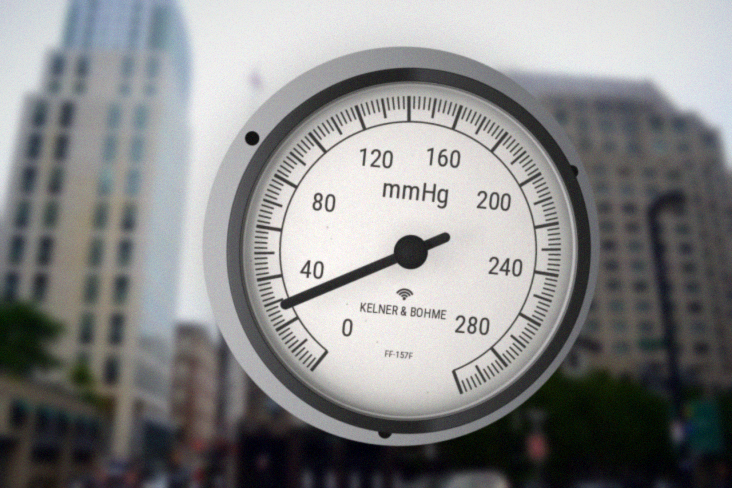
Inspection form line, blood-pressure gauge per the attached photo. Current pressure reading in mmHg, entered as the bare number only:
28
